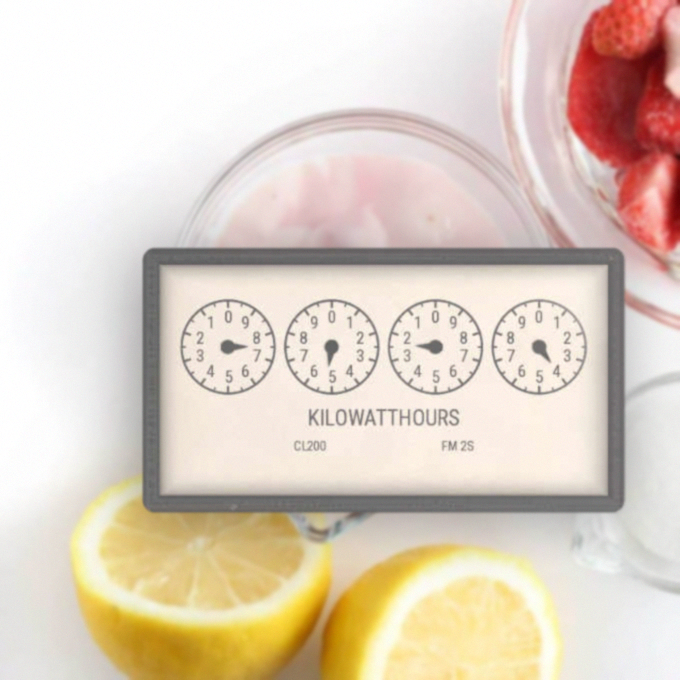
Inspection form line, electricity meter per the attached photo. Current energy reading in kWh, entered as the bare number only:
7524
